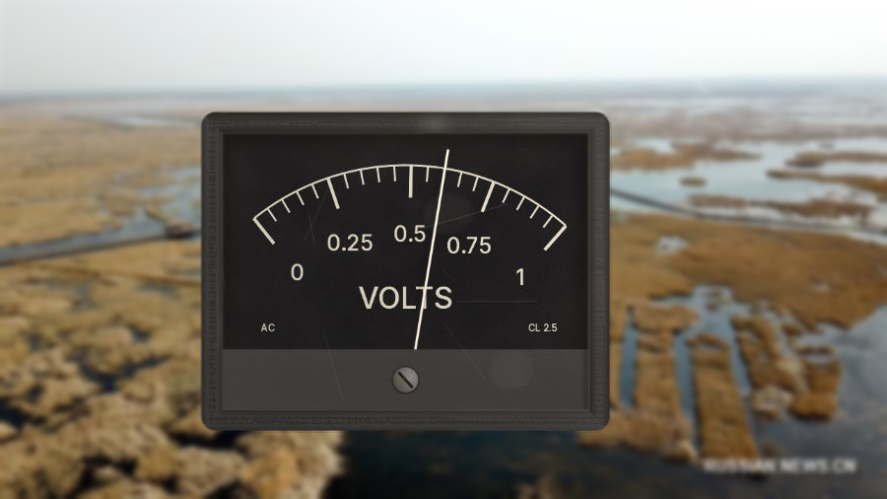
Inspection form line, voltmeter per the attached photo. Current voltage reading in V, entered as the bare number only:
0.6
